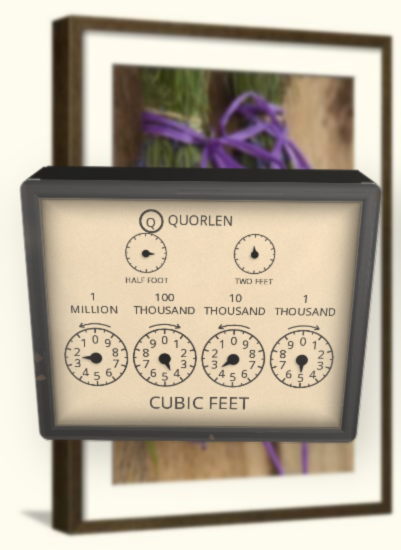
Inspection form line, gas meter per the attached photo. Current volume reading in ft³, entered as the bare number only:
243500
